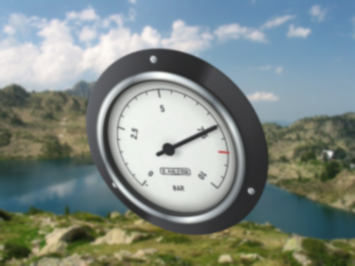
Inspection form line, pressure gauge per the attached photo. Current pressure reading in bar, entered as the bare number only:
7.5
